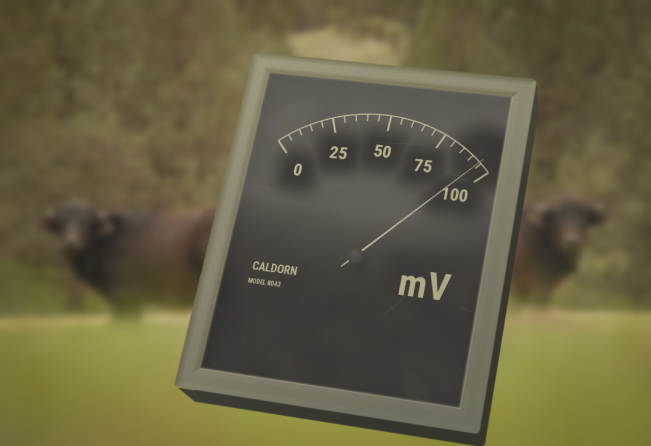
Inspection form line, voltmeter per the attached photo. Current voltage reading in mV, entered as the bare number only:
95
